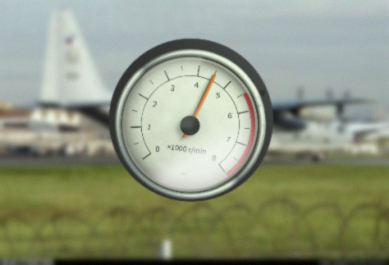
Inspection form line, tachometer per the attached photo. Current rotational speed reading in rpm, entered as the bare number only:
4500
